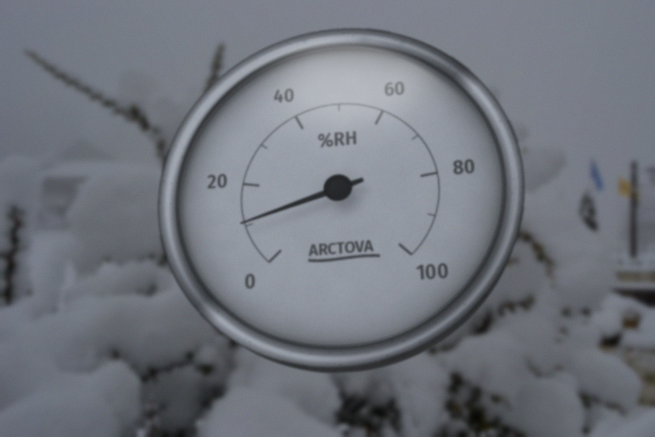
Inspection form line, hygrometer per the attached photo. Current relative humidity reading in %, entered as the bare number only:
10
